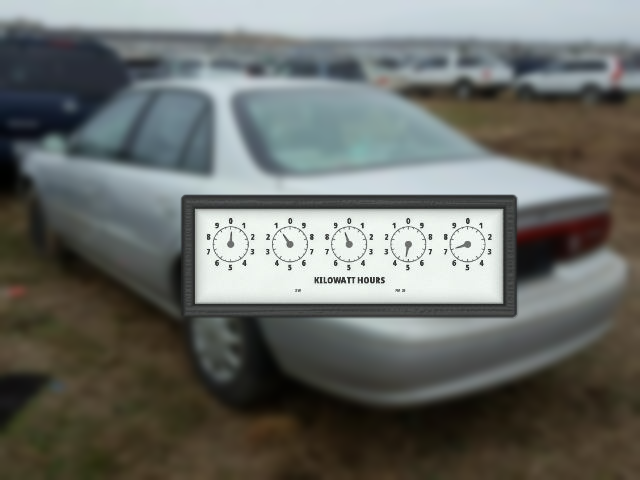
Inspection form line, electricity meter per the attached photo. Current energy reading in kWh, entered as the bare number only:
947
